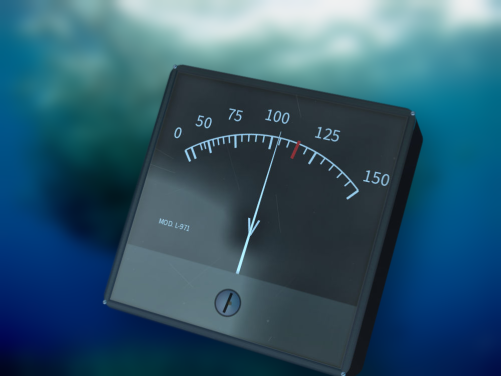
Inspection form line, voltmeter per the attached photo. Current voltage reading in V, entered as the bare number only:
105
